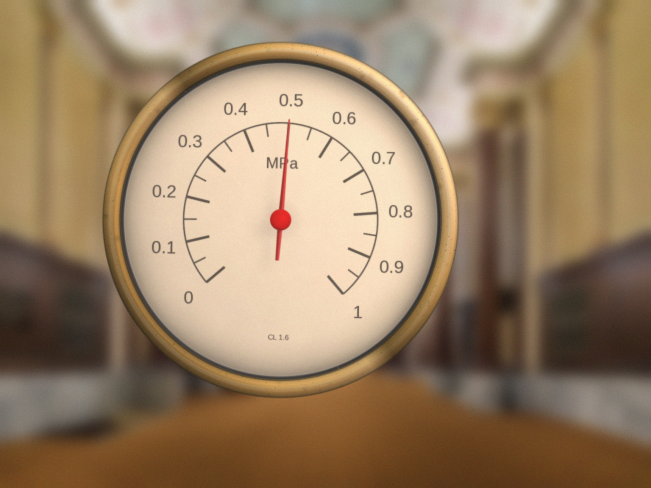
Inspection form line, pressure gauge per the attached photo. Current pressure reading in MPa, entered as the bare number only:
0.5
